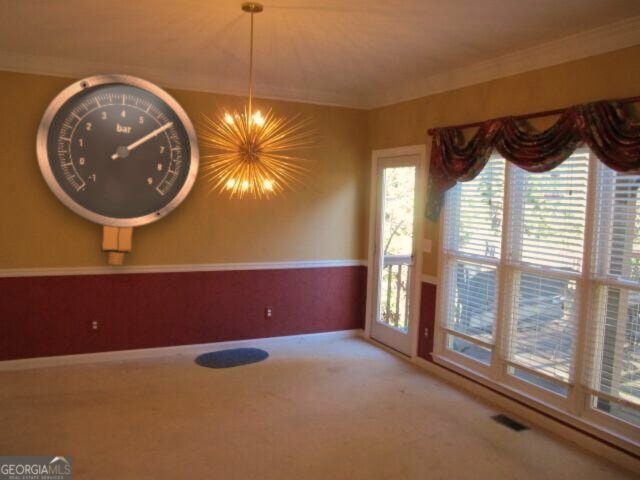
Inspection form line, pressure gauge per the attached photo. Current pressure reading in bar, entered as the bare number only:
6
